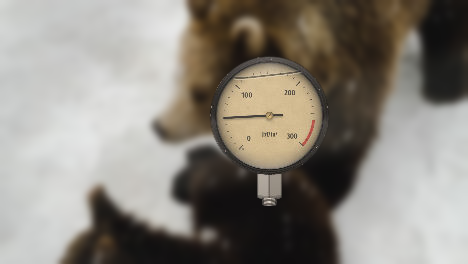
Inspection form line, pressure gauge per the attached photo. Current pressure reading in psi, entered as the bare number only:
50
